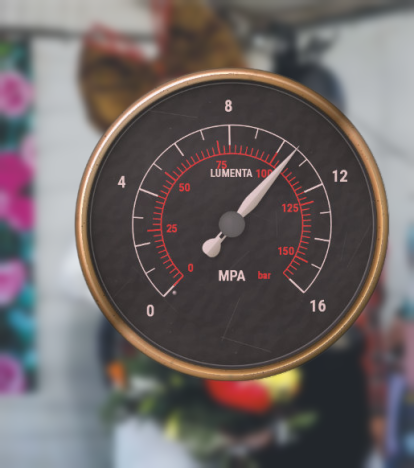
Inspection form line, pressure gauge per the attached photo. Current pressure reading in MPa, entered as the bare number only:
10.5
